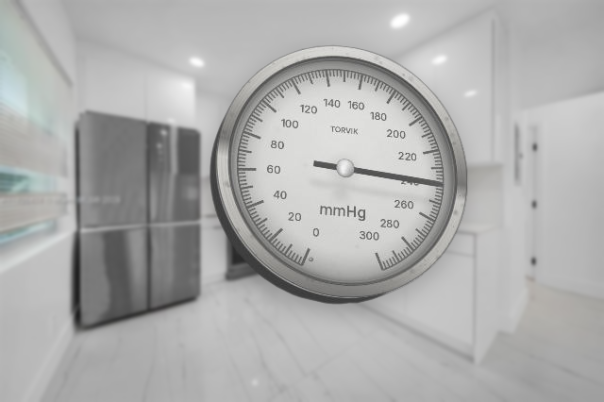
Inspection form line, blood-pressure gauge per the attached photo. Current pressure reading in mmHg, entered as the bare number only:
240
